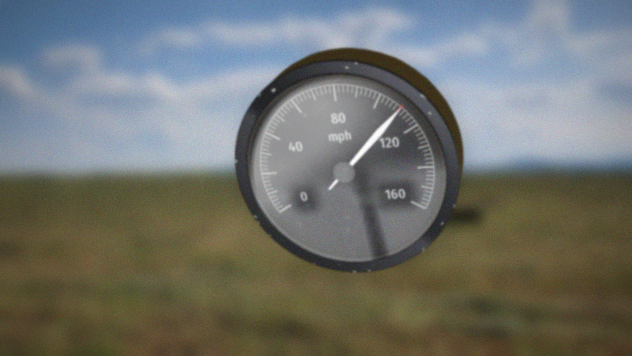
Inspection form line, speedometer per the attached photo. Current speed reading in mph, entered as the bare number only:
110
